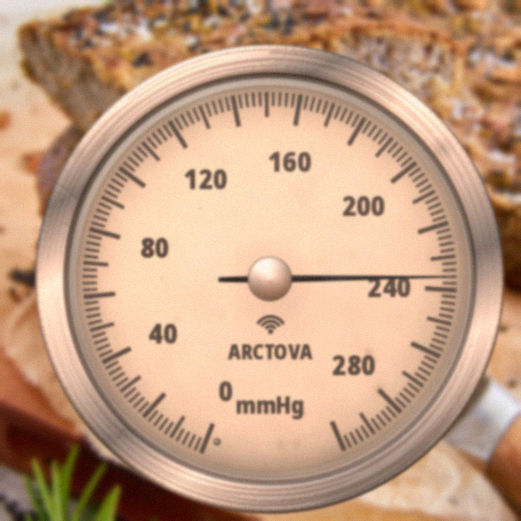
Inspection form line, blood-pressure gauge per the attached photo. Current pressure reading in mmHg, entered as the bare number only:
236
